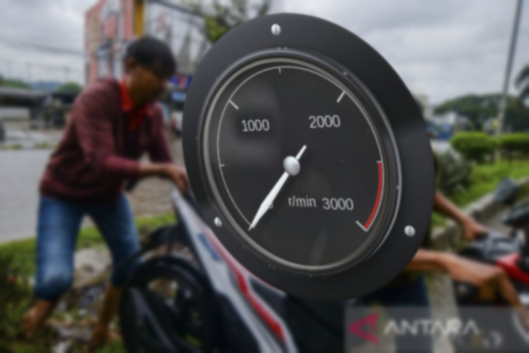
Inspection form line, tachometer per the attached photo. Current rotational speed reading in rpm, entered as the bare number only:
0
